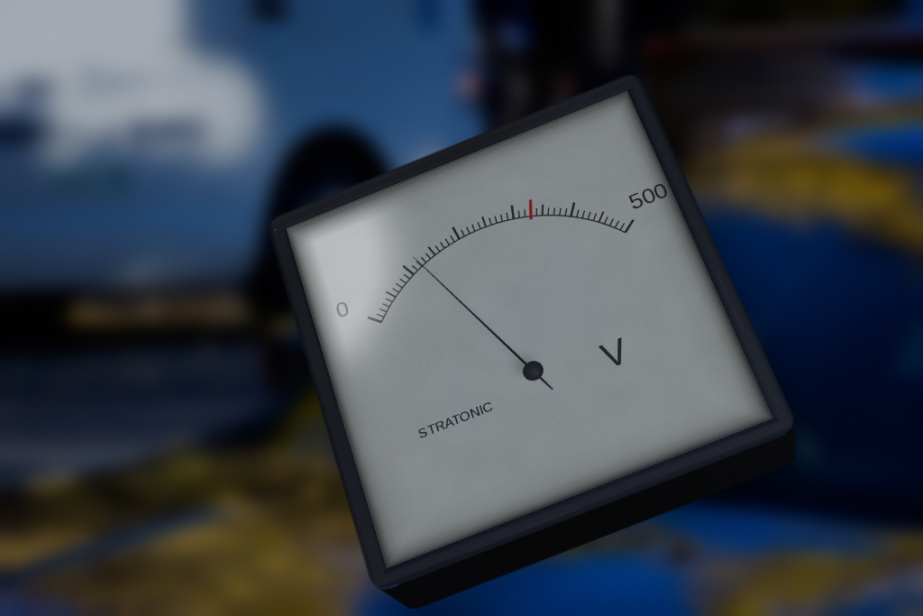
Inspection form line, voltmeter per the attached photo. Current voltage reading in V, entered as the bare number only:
120
